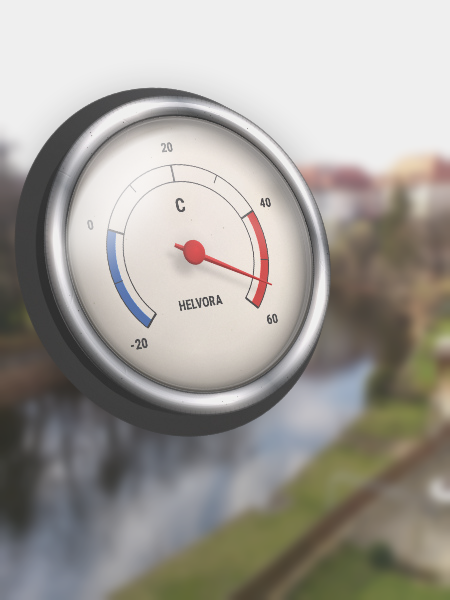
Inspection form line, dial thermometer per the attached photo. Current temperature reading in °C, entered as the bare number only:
55
